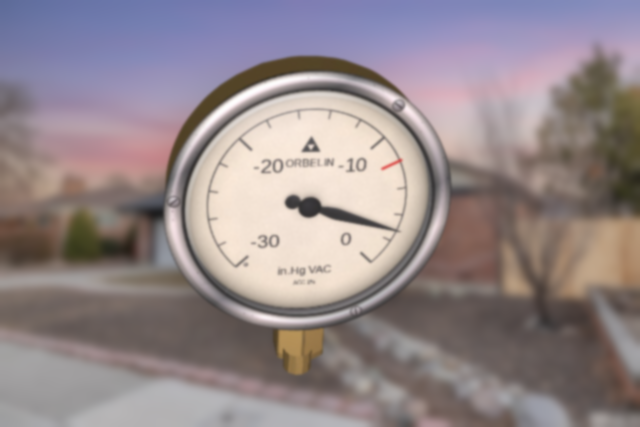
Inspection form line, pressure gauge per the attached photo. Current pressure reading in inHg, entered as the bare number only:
-3
